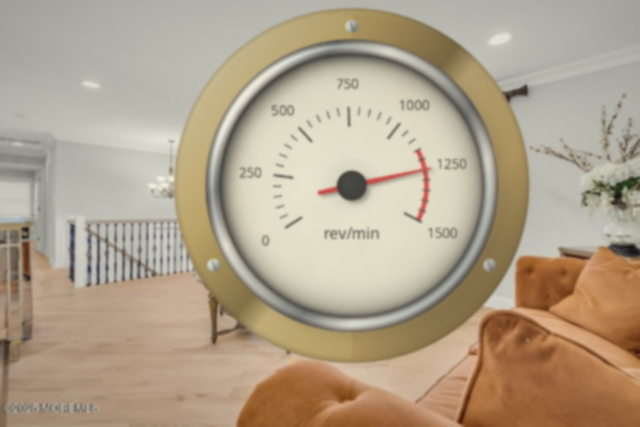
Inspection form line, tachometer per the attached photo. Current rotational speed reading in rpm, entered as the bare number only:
1250
